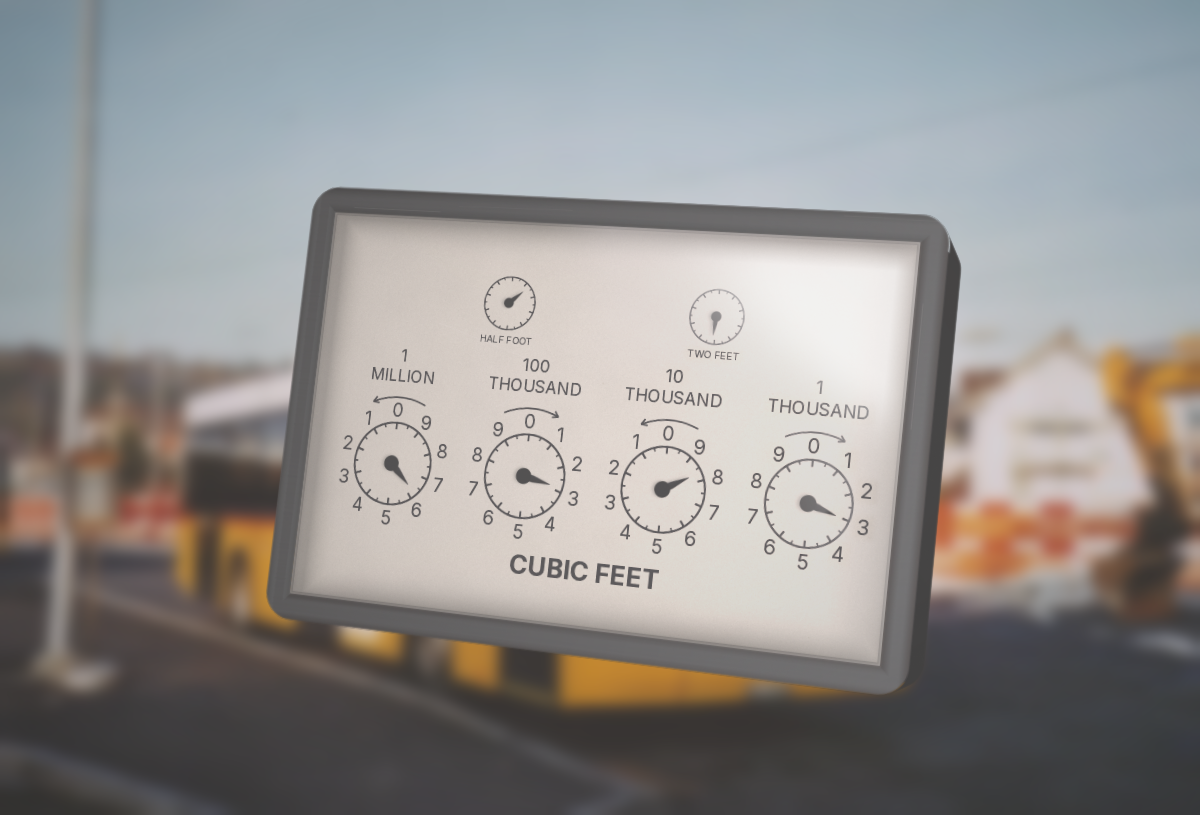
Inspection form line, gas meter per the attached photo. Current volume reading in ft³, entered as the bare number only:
628300
